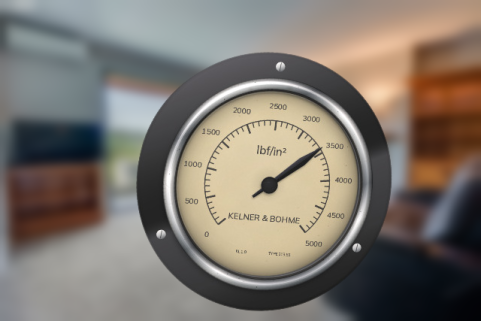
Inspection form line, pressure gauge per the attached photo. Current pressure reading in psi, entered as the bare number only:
3400
